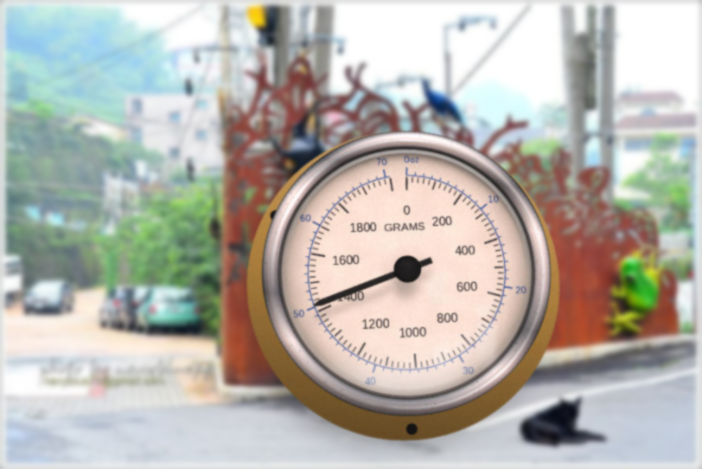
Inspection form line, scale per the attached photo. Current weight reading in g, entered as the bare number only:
1420
